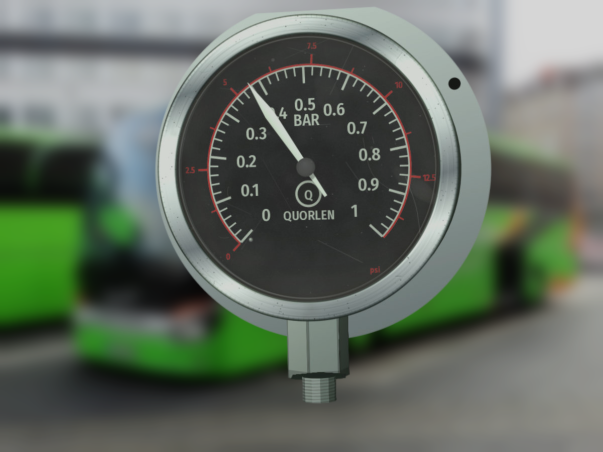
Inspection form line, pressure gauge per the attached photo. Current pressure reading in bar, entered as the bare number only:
0.38
